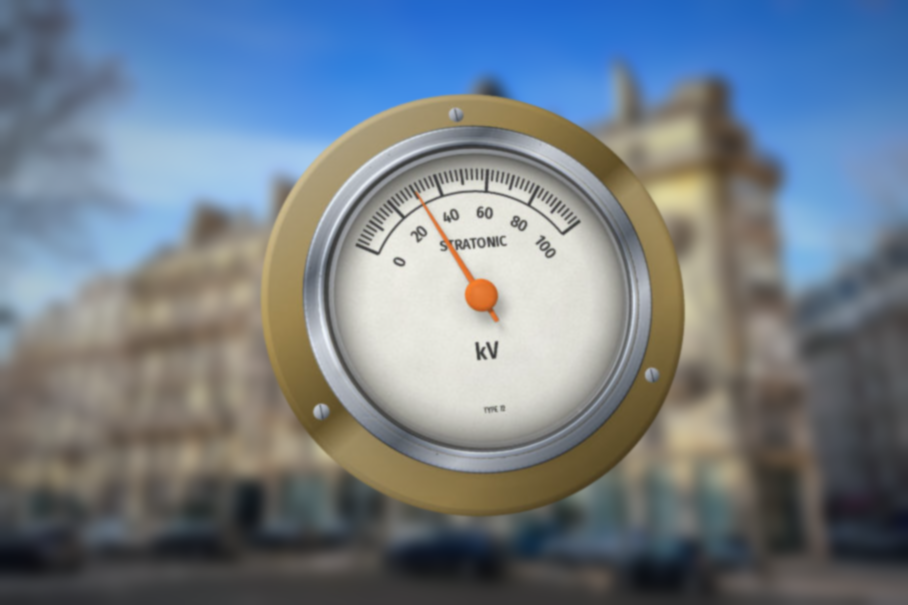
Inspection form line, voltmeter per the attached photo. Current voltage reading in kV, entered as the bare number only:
30
